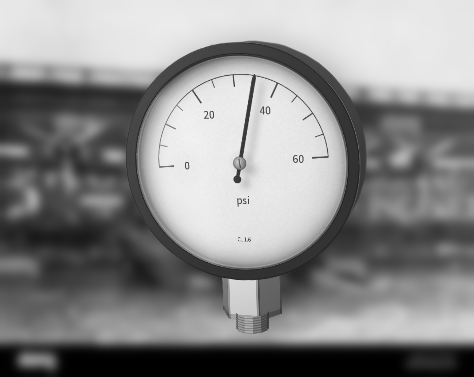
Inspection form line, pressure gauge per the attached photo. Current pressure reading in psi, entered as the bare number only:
35
